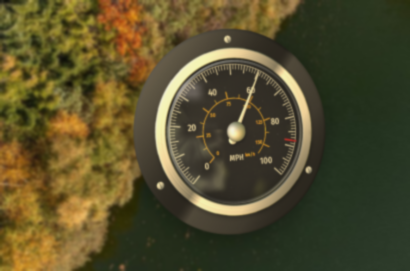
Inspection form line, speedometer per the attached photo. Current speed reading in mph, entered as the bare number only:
60
